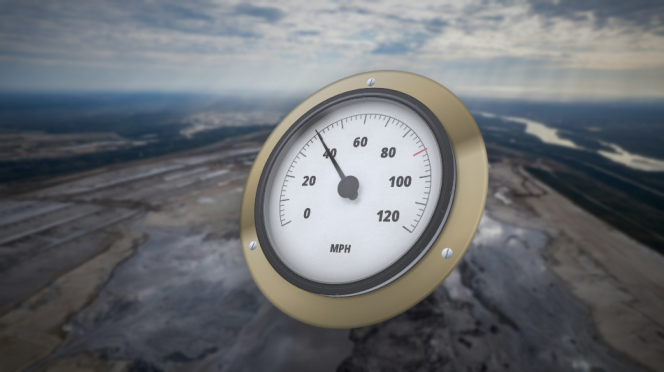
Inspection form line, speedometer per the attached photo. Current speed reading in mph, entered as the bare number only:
40
